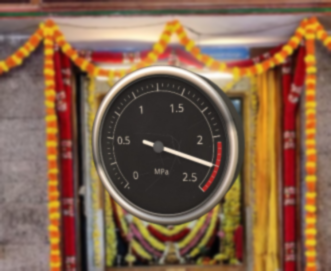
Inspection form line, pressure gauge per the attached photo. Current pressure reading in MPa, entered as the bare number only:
2.25
